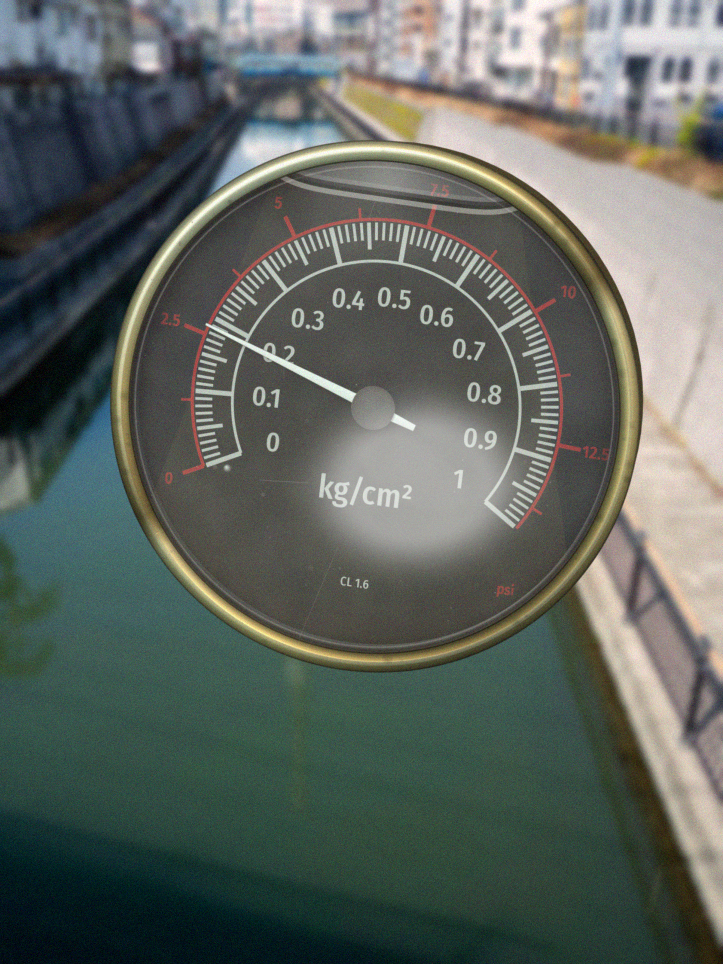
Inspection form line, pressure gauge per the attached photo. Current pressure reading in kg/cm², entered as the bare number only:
0.19
